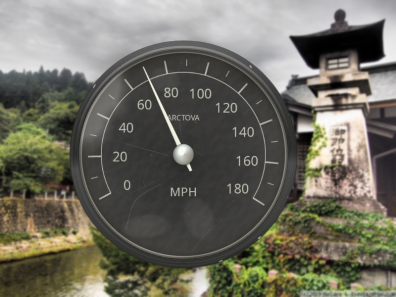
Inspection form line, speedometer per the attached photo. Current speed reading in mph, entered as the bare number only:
70
